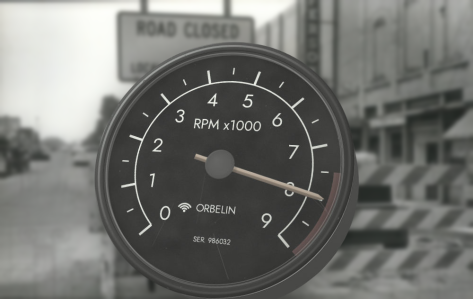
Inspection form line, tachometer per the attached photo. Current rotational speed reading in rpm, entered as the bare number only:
8000
